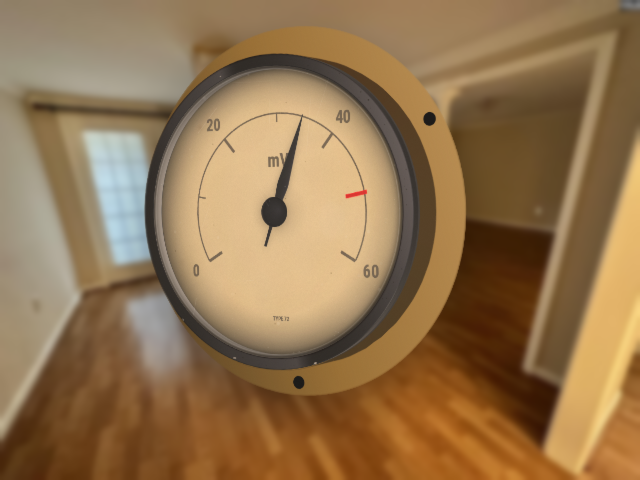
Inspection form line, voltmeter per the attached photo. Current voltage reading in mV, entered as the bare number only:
35
